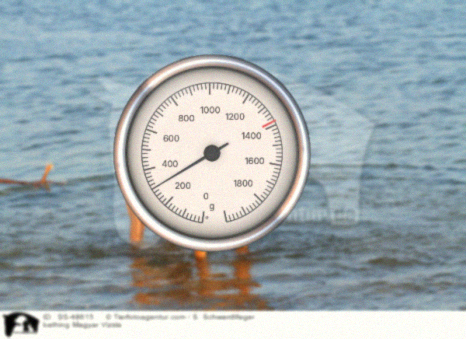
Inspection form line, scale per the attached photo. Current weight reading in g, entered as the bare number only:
300
